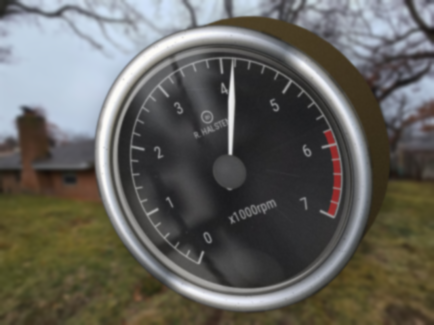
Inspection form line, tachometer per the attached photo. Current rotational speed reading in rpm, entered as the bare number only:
4200
